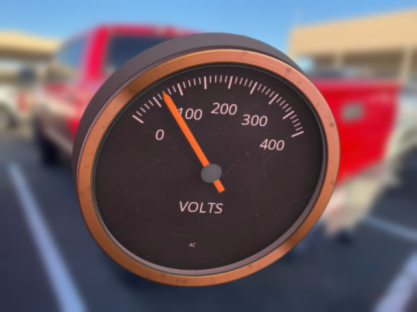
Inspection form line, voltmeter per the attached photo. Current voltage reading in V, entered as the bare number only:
70
